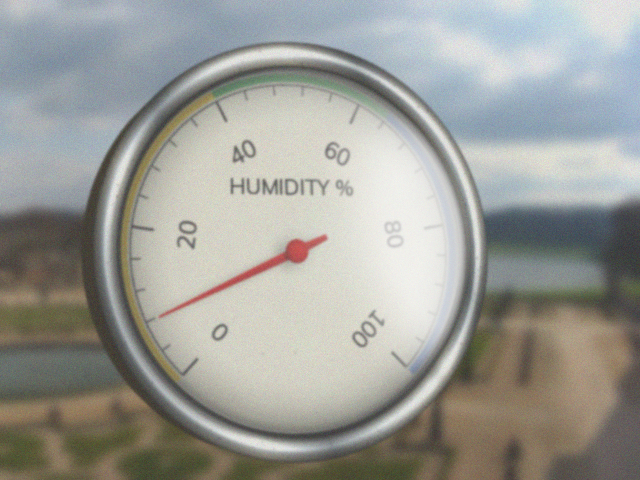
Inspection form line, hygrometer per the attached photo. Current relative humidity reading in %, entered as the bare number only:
8
